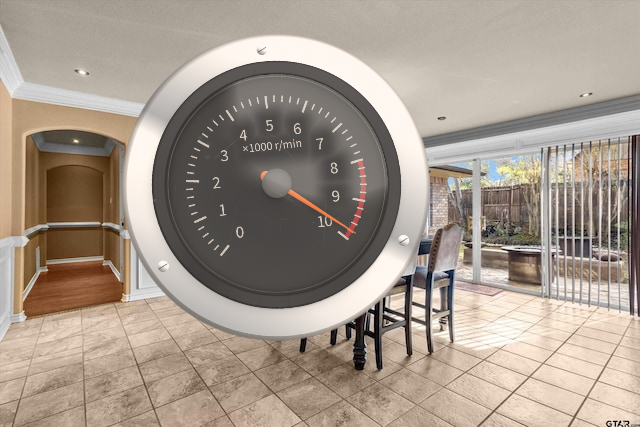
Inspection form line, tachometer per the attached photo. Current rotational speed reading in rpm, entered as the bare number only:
9800
